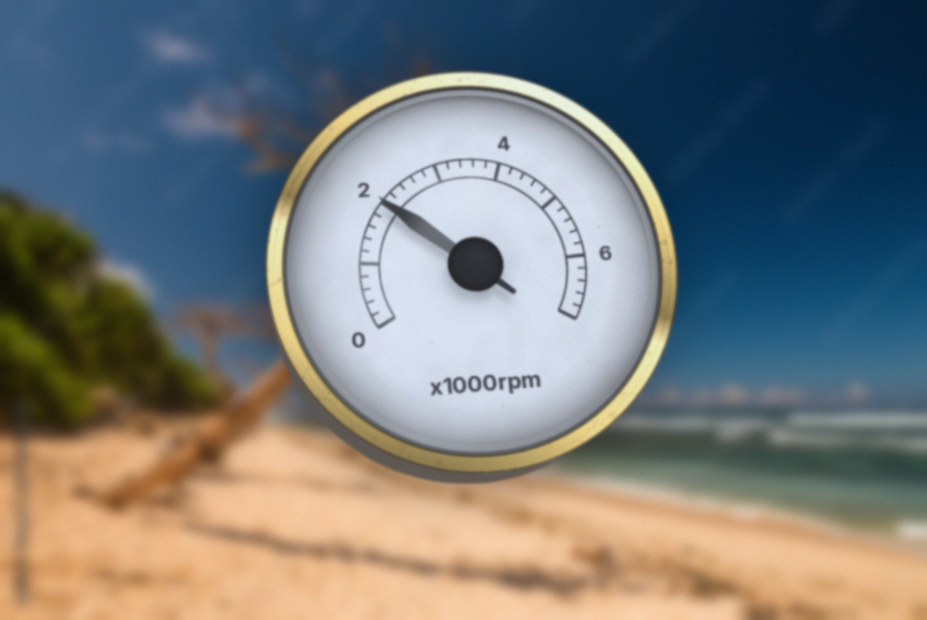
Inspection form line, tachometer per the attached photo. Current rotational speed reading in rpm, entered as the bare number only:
2000
